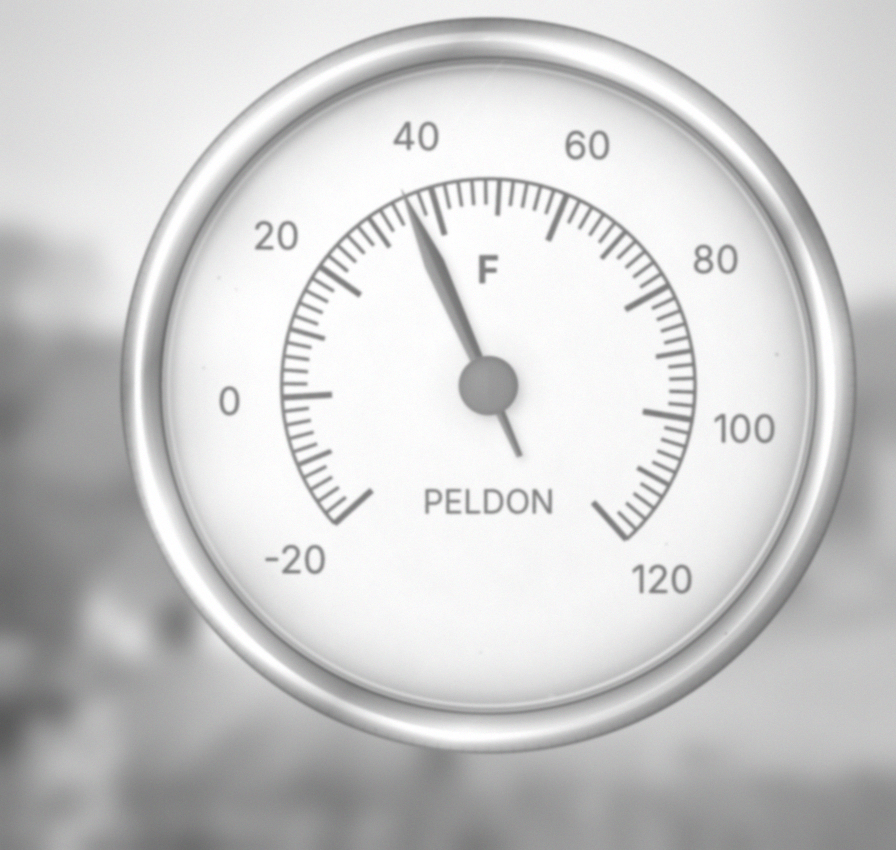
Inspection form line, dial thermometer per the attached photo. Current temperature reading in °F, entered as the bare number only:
36
